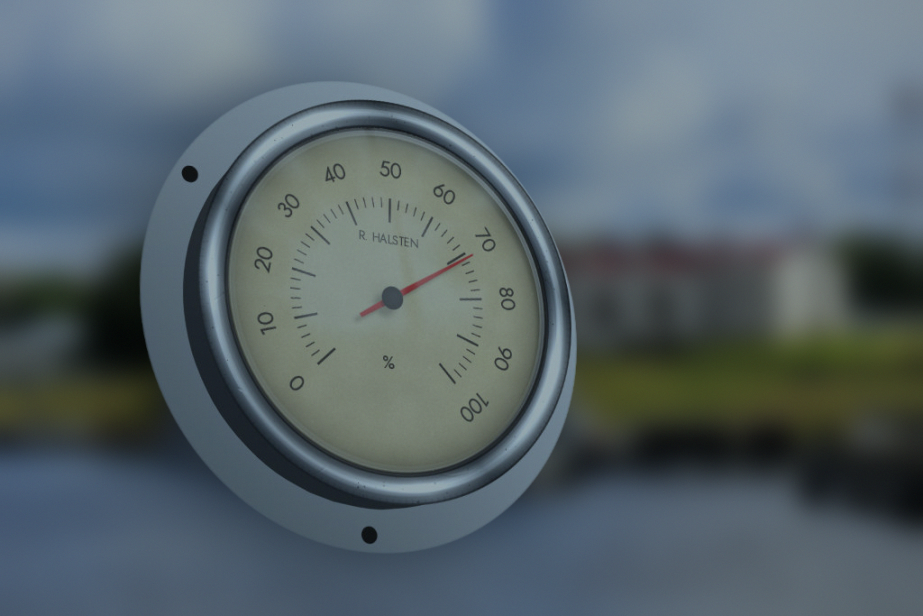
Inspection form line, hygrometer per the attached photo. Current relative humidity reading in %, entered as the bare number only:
71
